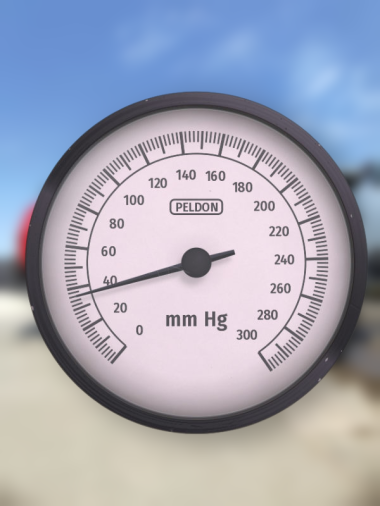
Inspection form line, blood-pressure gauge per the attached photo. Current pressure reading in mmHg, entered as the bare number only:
36
